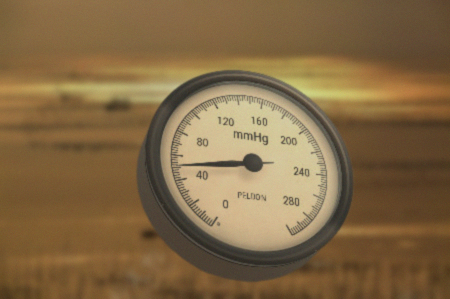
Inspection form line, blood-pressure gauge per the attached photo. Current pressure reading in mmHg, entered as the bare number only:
50
